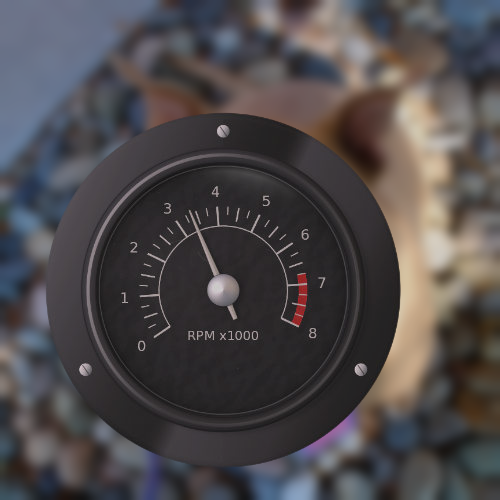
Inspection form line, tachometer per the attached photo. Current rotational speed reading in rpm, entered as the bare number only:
3375
